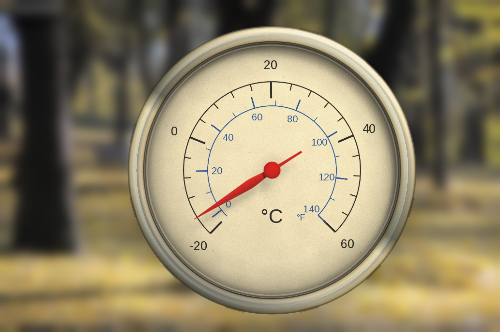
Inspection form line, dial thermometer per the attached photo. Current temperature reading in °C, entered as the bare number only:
-16
